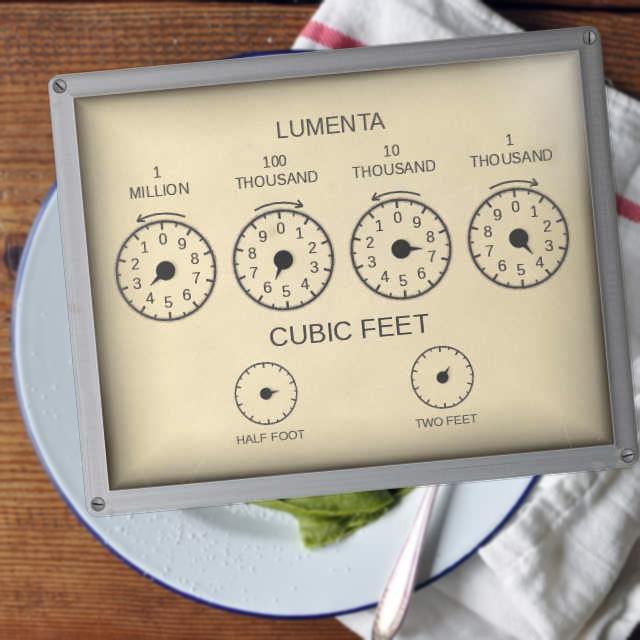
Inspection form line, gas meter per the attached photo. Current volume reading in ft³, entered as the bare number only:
357400
